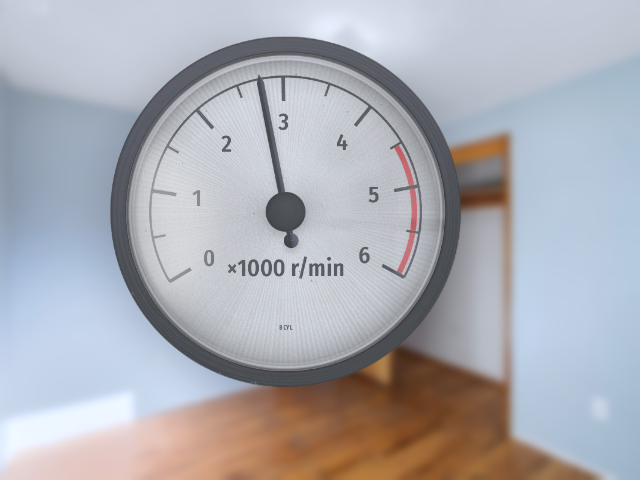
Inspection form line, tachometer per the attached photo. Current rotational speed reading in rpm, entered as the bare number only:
2750
